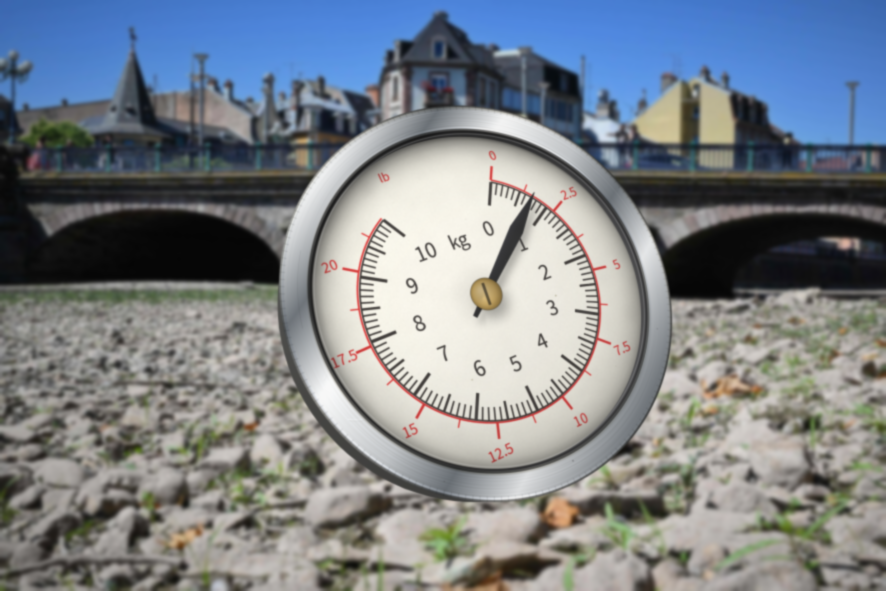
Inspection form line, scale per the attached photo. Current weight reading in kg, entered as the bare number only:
0.7
